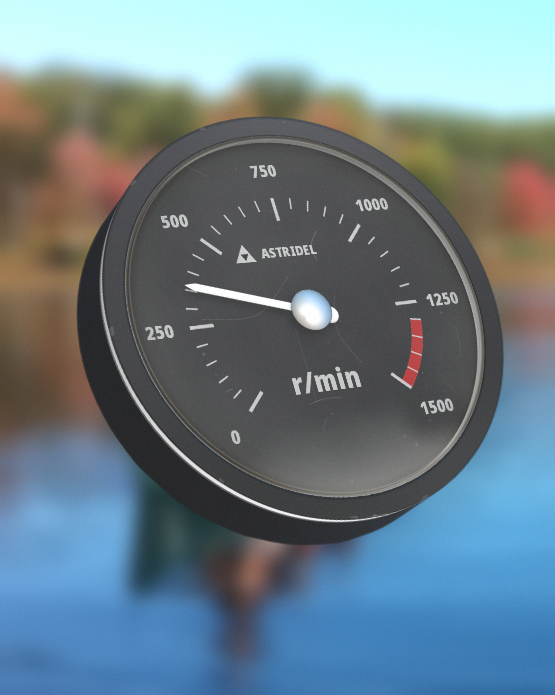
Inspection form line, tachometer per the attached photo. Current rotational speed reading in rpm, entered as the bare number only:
350
